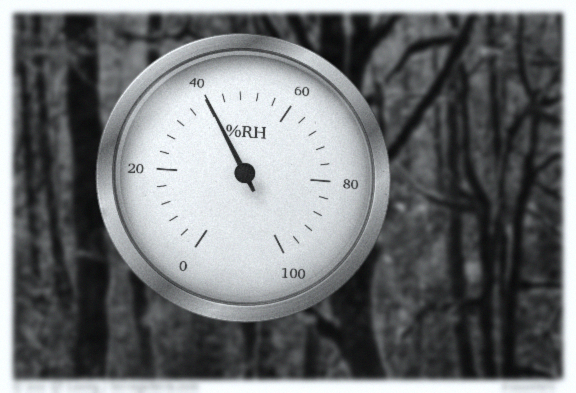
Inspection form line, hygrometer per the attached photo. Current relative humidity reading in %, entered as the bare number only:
40
